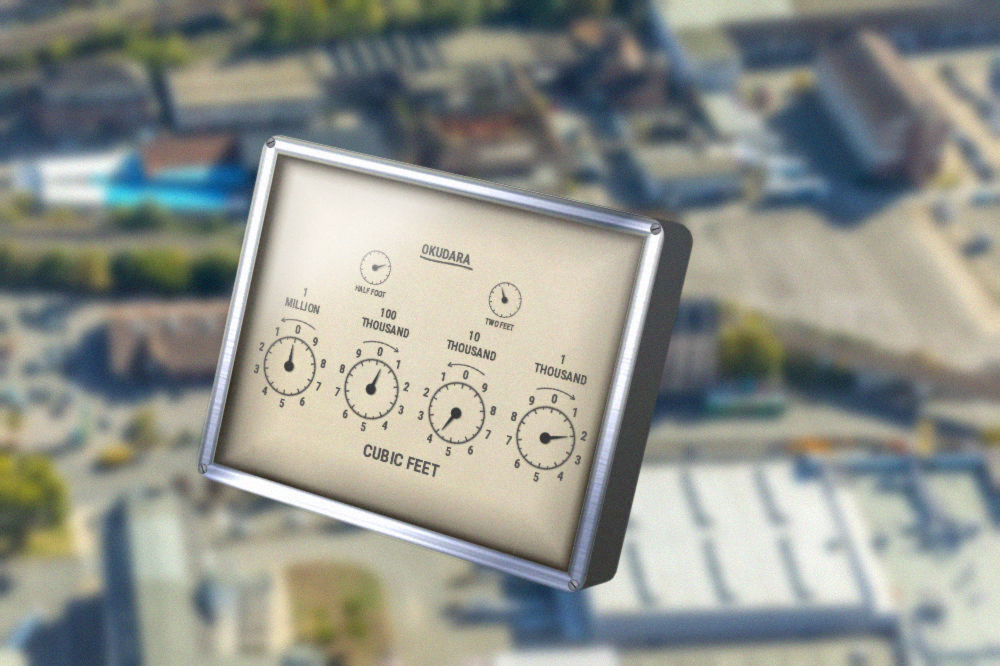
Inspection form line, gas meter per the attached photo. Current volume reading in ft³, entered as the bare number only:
4200
